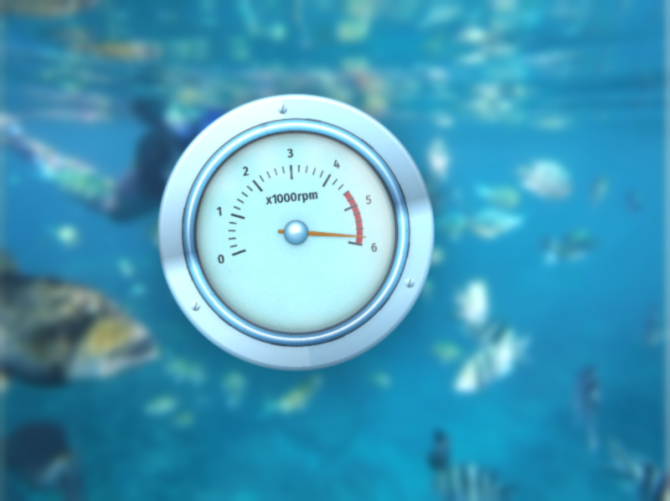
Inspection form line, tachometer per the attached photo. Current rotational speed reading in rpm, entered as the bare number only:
5800
